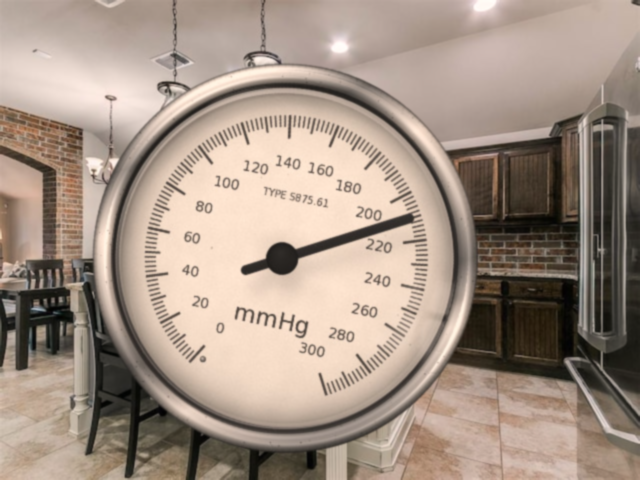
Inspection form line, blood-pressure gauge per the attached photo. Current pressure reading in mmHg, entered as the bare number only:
210
